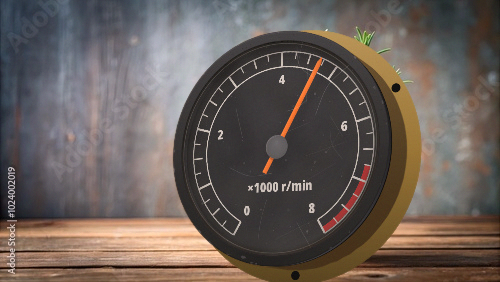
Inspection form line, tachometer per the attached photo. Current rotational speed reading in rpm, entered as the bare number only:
4750
